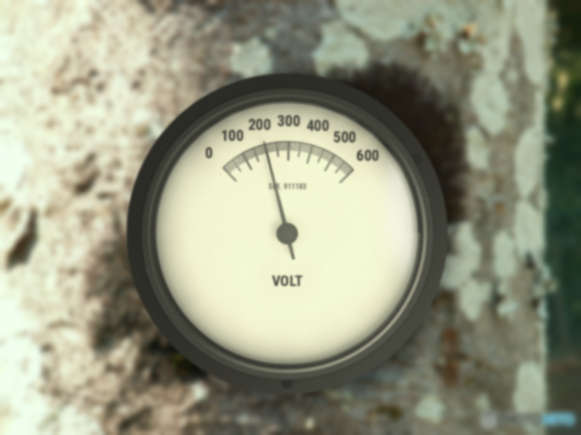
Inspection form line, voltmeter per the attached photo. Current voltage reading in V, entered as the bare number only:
200
